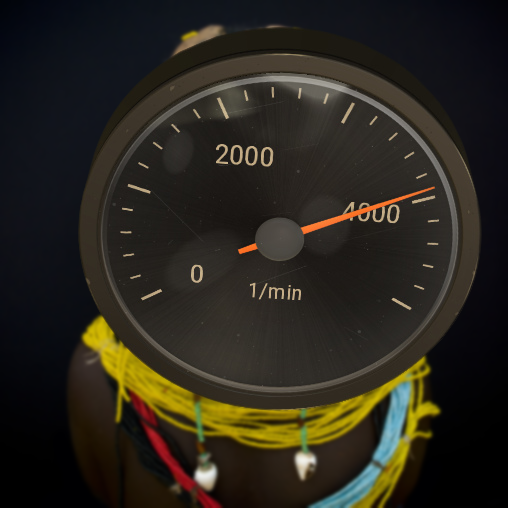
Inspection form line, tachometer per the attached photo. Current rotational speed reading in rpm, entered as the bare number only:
3900
